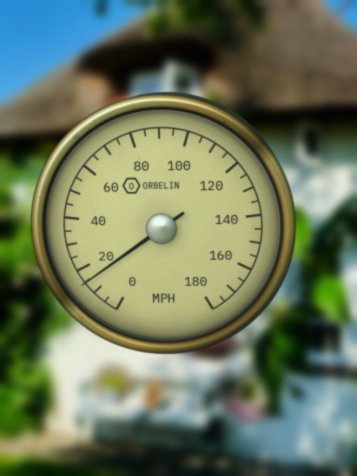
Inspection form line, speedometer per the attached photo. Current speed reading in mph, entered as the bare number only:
15
